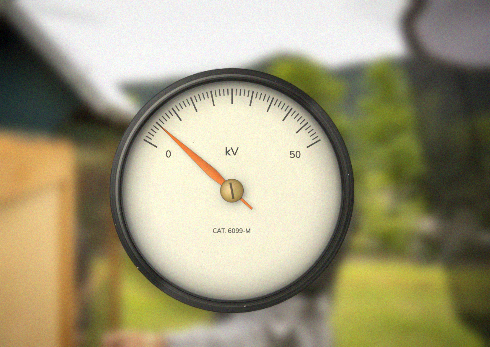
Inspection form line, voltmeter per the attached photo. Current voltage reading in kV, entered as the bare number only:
5
